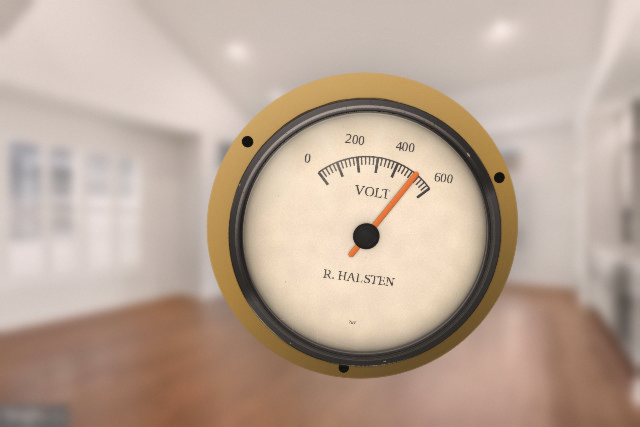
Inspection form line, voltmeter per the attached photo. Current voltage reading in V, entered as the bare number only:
500
